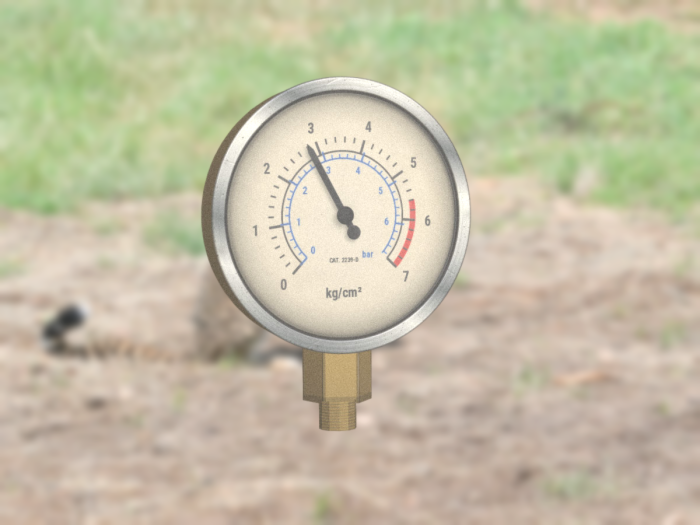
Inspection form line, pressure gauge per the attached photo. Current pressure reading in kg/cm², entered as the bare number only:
2.8
